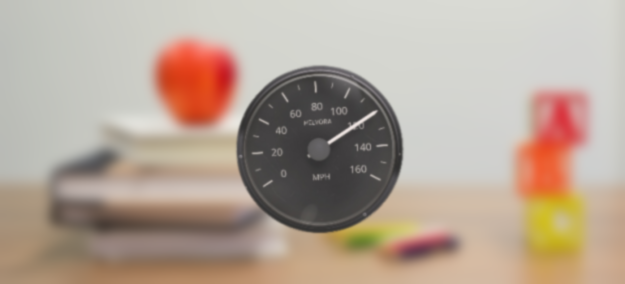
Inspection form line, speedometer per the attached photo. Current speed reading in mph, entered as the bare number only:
120
